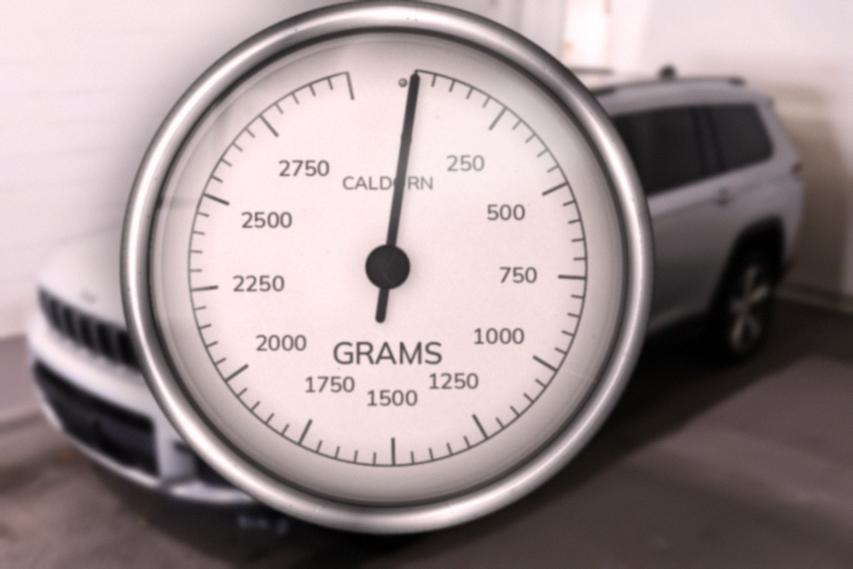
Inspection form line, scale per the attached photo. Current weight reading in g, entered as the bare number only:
0
